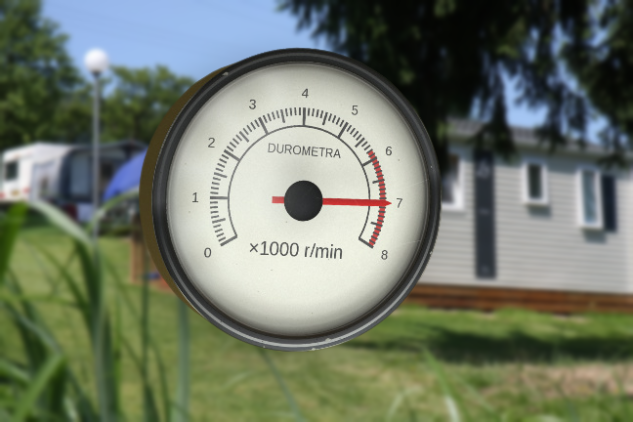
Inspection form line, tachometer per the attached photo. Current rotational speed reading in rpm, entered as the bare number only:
7000
